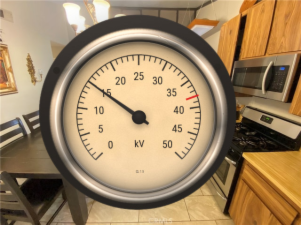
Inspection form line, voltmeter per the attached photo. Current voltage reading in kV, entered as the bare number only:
15
